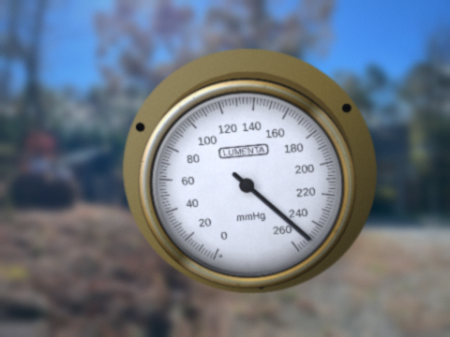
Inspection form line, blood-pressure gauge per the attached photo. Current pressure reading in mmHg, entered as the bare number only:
250
